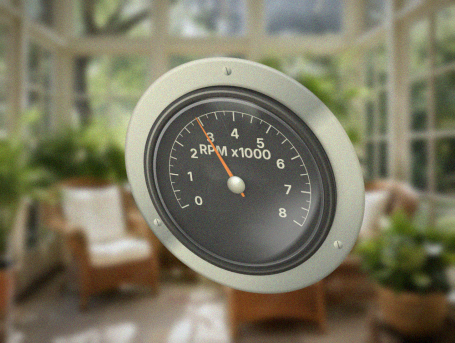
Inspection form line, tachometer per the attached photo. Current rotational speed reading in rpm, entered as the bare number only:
3000
